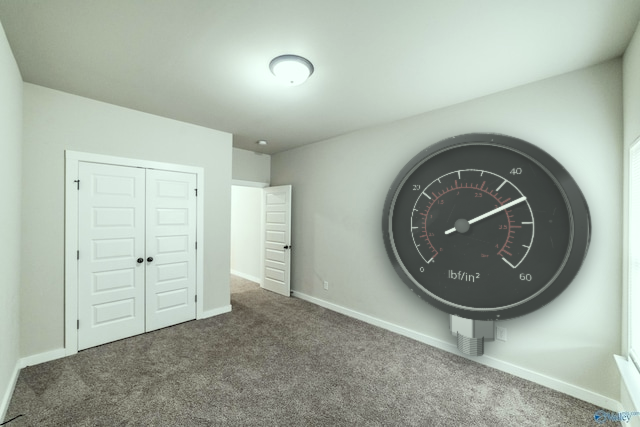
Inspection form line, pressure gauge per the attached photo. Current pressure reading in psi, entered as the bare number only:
45
